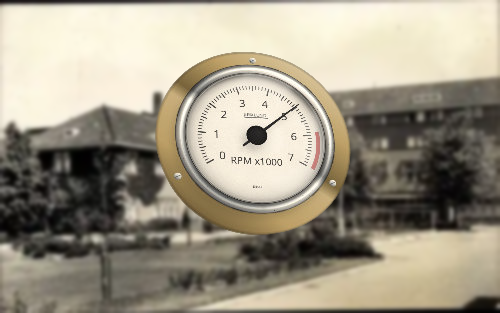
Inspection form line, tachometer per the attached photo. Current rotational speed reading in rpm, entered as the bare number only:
5000
